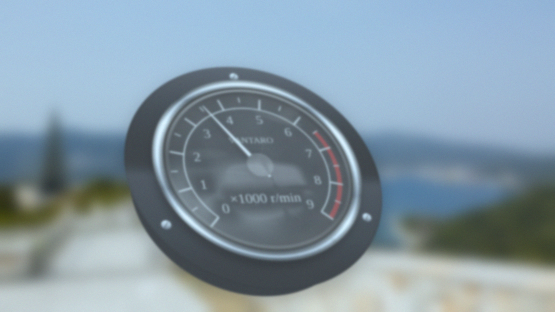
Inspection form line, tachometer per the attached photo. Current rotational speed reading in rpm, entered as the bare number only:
3500
